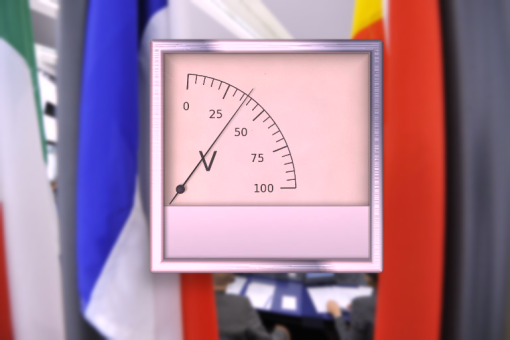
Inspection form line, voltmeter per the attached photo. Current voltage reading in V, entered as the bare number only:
37.5
